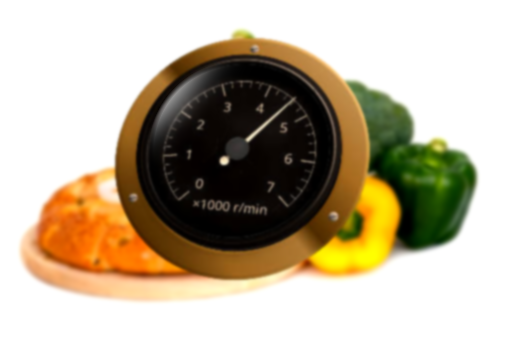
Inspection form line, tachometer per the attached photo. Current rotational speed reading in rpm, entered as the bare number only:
4600
